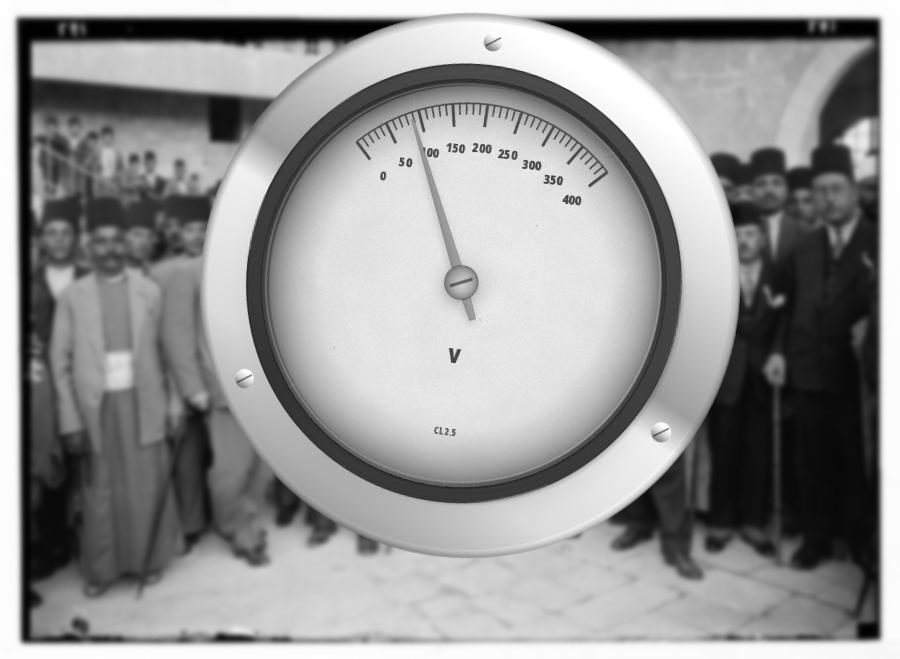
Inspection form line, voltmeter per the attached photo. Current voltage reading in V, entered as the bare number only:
90
